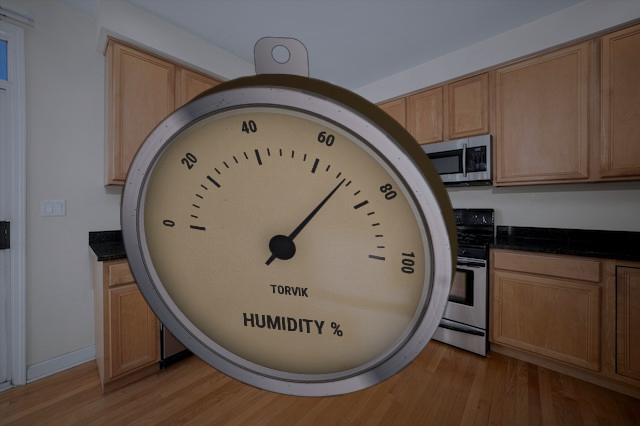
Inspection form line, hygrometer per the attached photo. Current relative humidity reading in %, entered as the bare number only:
70
